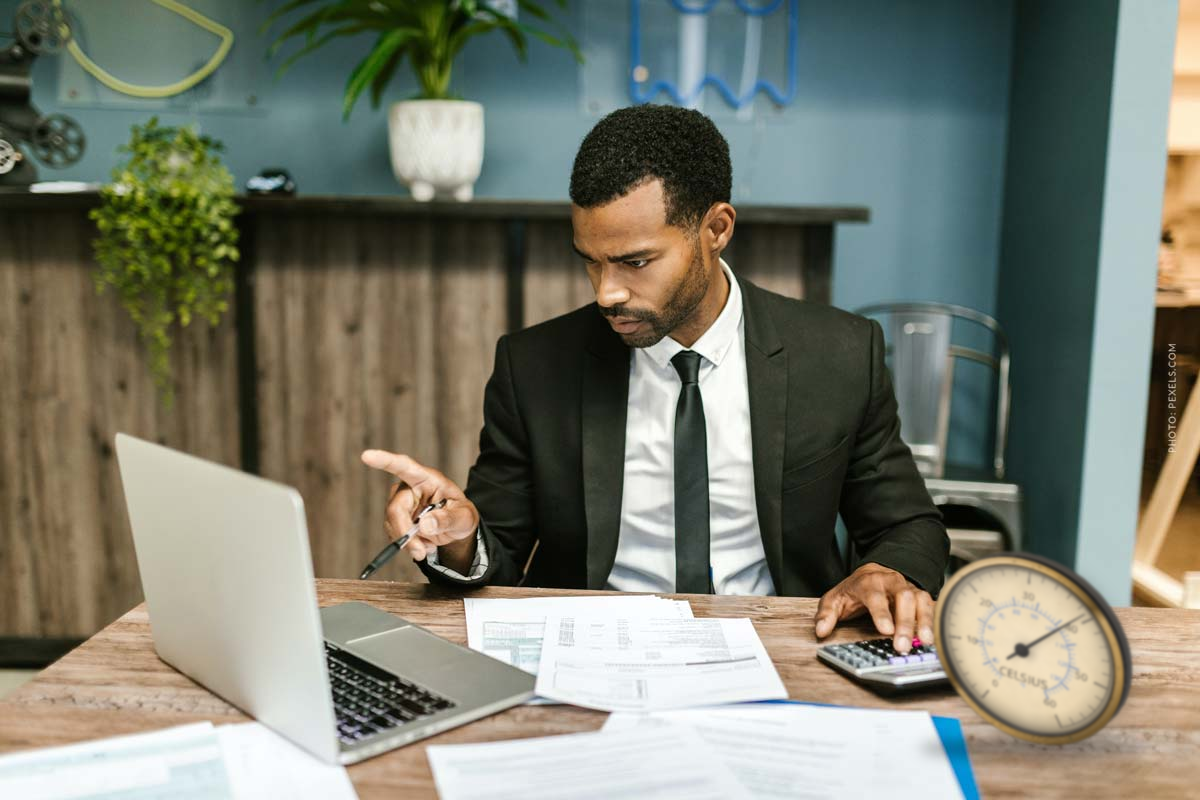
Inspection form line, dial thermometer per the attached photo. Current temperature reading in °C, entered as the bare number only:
39
